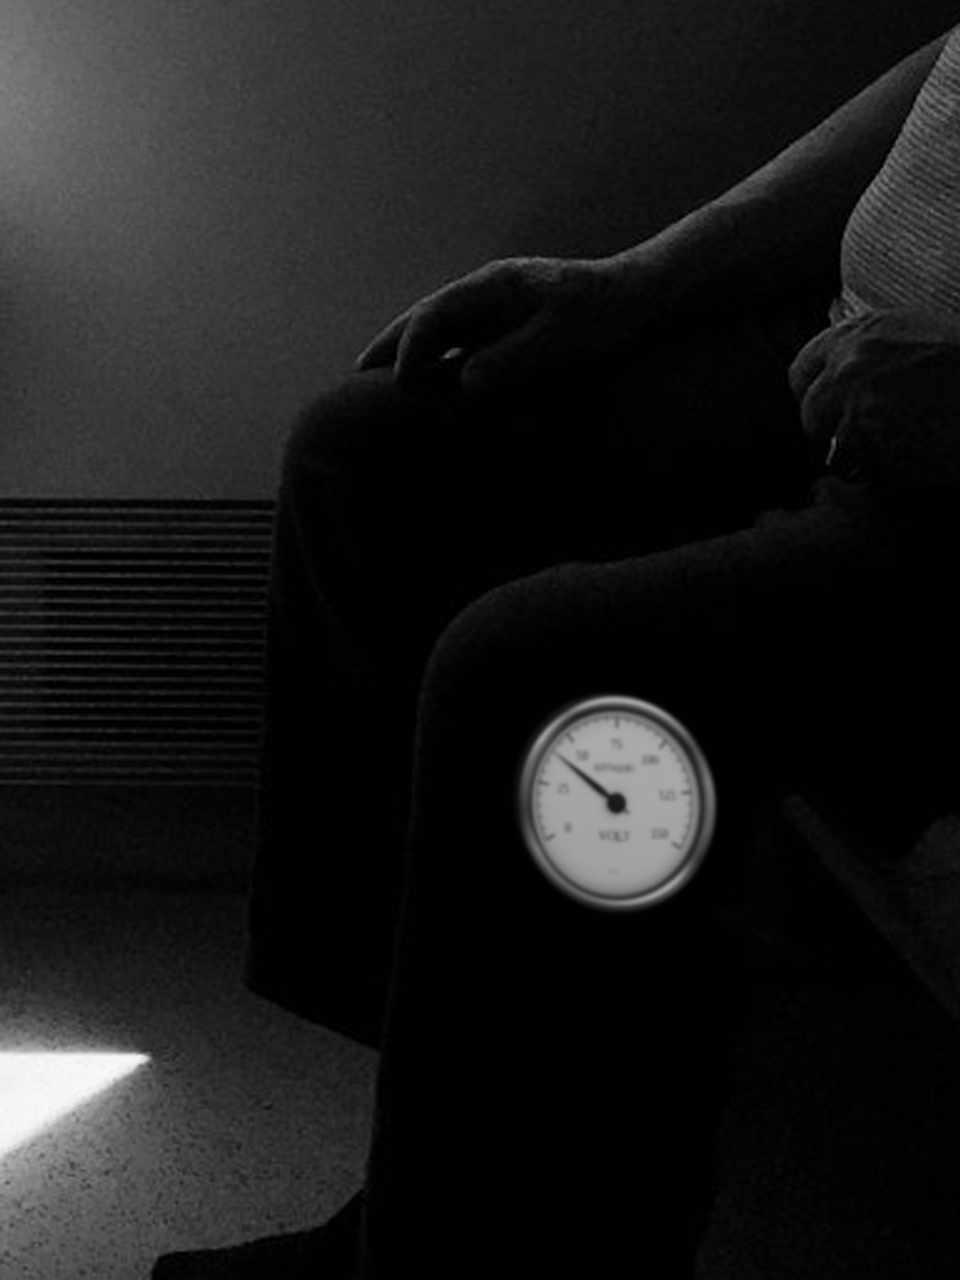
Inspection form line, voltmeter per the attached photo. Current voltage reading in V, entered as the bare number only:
40
